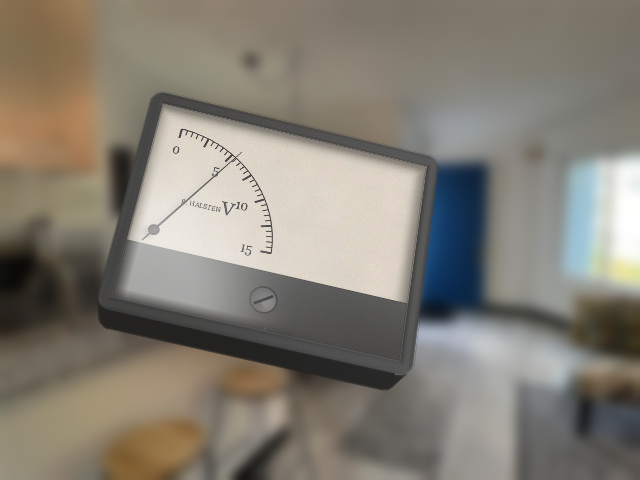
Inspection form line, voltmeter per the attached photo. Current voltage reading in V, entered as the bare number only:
5.5
